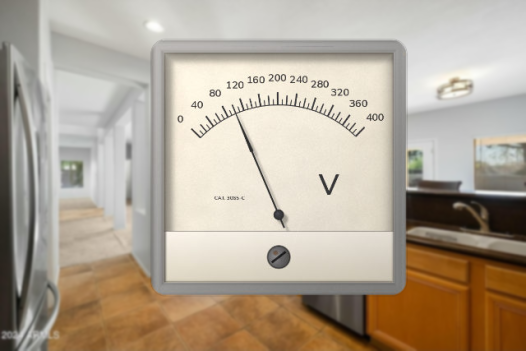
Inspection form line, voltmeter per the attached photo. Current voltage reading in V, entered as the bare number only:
100
